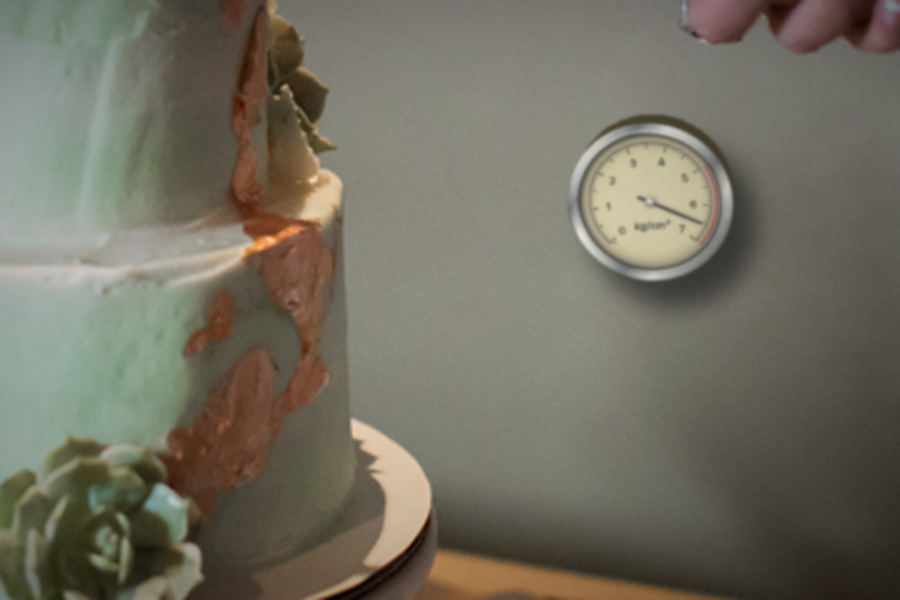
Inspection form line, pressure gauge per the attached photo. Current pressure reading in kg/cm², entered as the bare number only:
6.5
